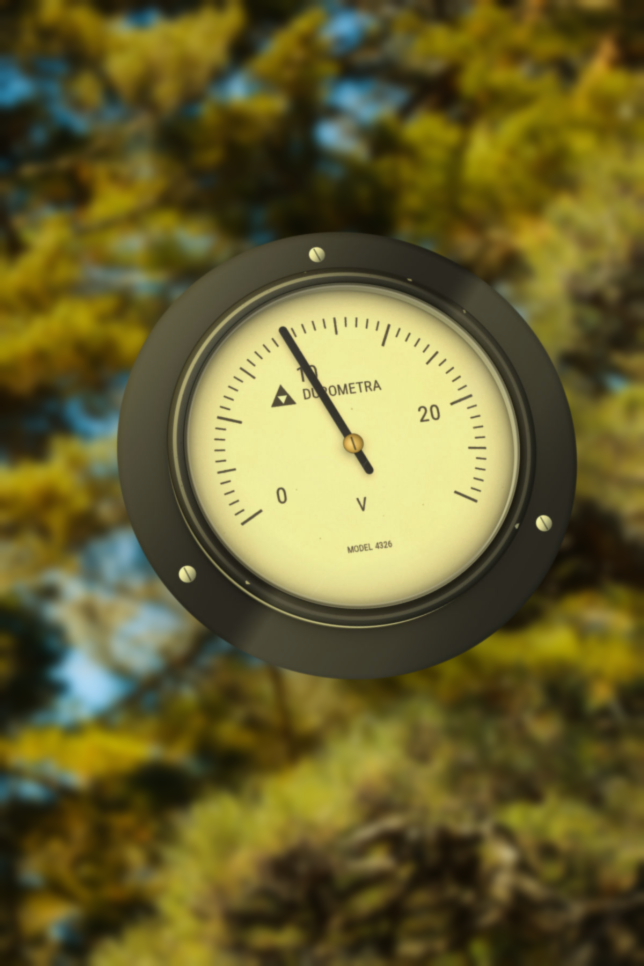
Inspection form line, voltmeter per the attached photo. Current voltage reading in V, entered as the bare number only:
10
